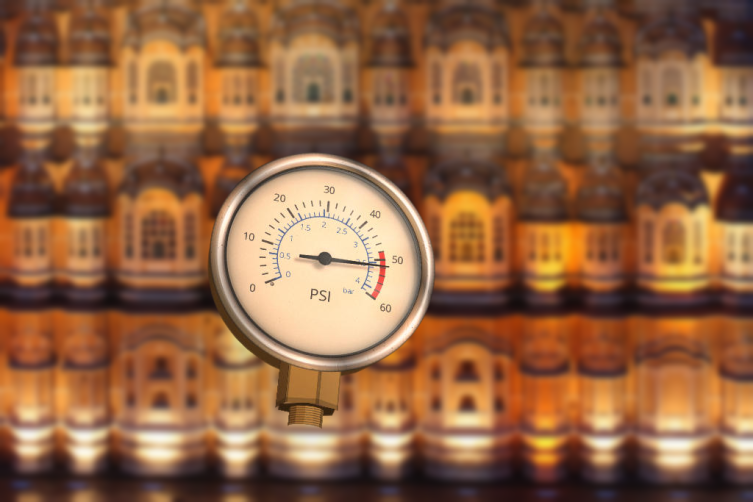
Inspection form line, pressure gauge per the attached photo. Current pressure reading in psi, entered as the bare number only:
52
